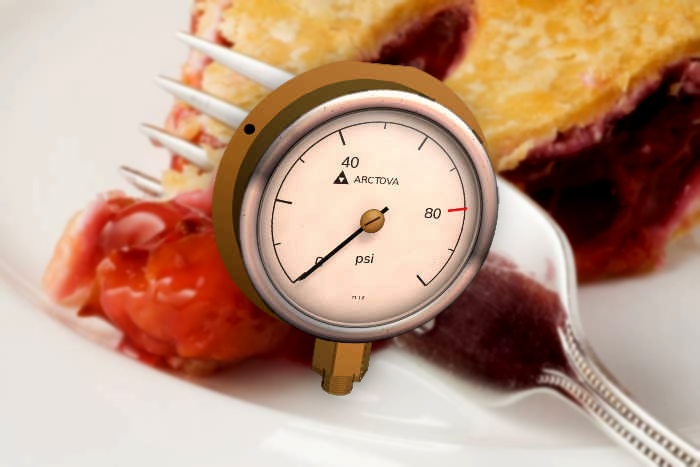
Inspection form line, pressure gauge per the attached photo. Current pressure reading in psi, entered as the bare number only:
0
